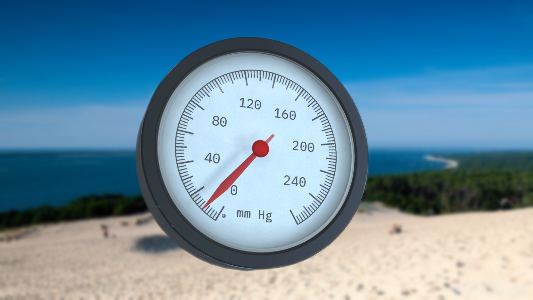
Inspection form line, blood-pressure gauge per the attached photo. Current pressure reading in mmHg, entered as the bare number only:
10
